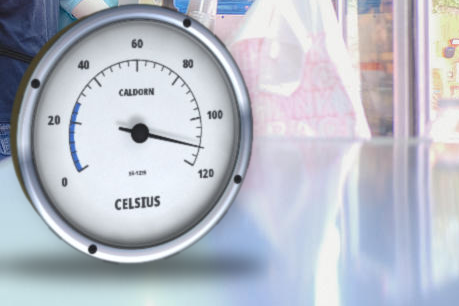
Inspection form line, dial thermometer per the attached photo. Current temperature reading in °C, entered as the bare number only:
112
